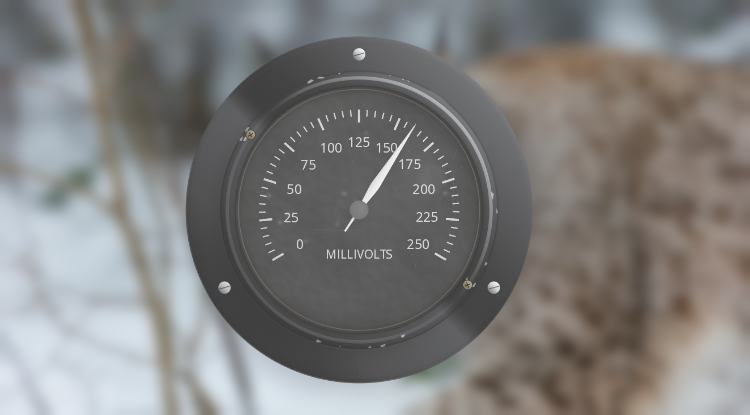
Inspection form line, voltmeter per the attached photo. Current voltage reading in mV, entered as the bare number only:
160
